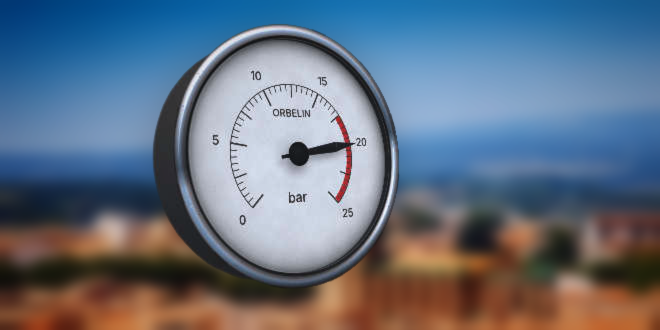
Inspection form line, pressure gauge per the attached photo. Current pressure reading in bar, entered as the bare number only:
20
